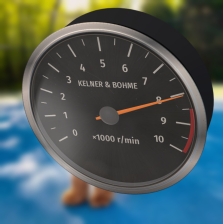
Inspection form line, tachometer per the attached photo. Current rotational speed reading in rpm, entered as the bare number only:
8000
